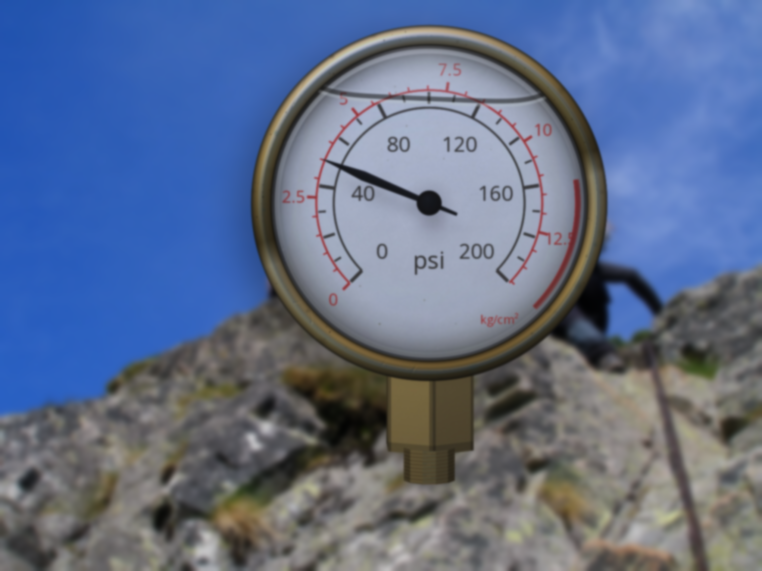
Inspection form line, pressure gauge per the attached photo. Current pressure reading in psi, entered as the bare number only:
50
